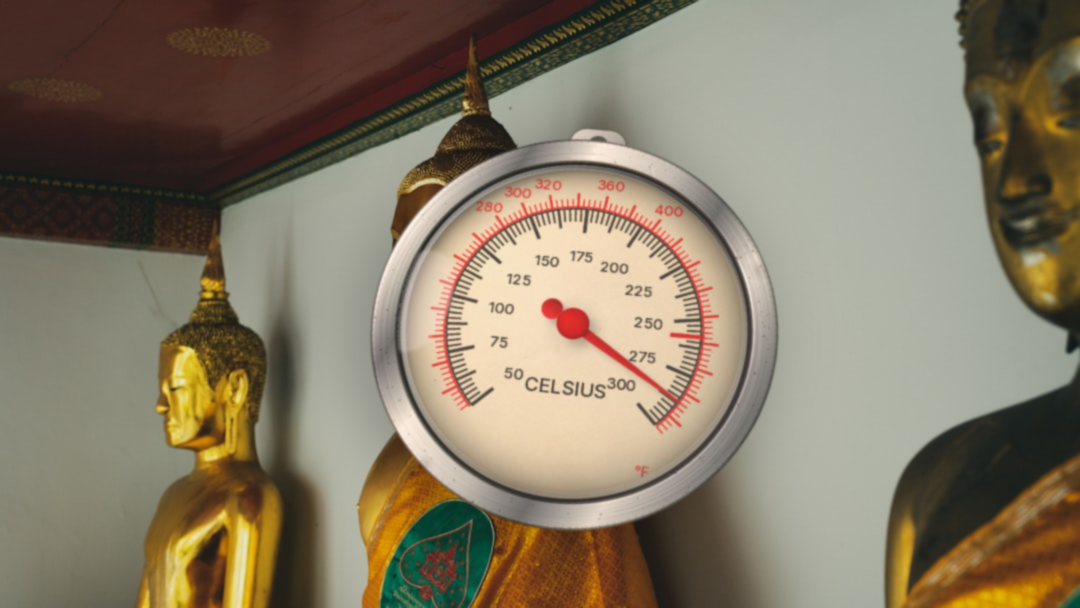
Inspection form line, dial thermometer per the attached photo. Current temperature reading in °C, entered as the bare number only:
287.5
